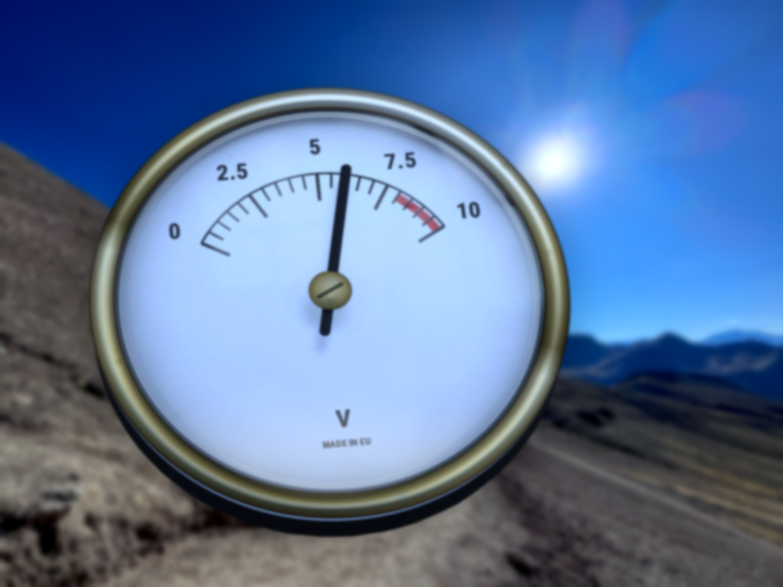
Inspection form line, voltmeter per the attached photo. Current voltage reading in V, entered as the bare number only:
6
